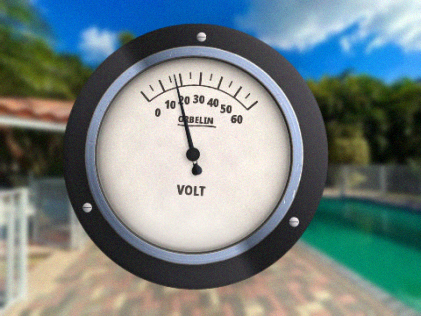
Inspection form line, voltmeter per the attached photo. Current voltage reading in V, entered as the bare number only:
17.5
